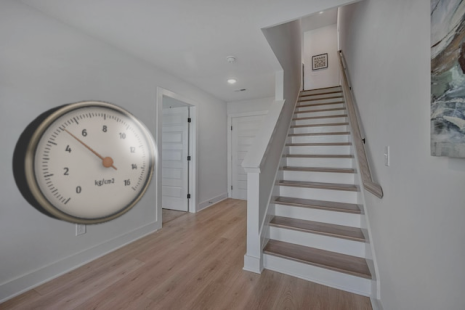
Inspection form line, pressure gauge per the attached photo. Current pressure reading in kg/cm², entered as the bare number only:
5
